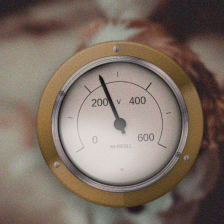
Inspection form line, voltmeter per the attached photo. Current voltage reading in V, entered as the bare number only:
250
